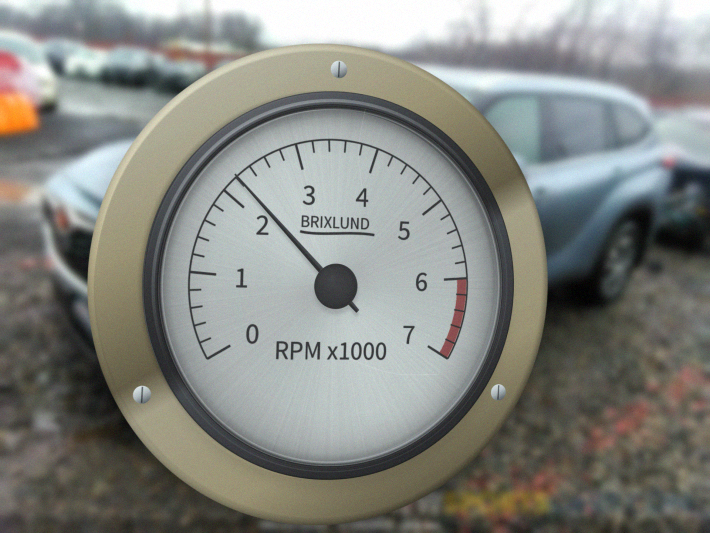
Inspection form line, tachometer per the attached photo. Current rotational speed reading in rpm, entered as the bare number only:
2200
